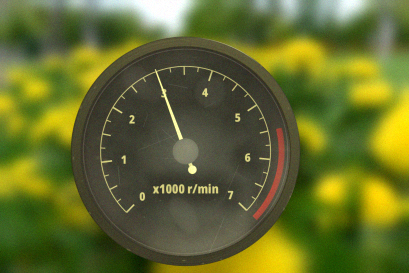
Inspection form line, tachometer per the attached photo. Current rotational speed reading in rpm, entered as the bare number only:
3000
